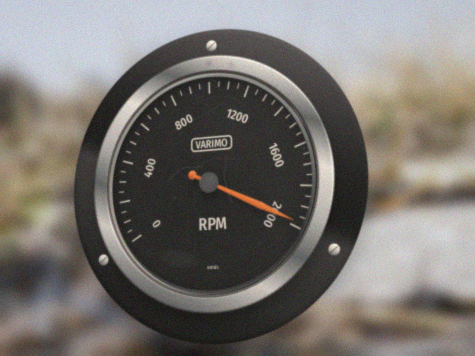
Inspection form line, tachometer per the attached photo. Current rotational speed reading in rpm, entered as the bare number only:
1975
